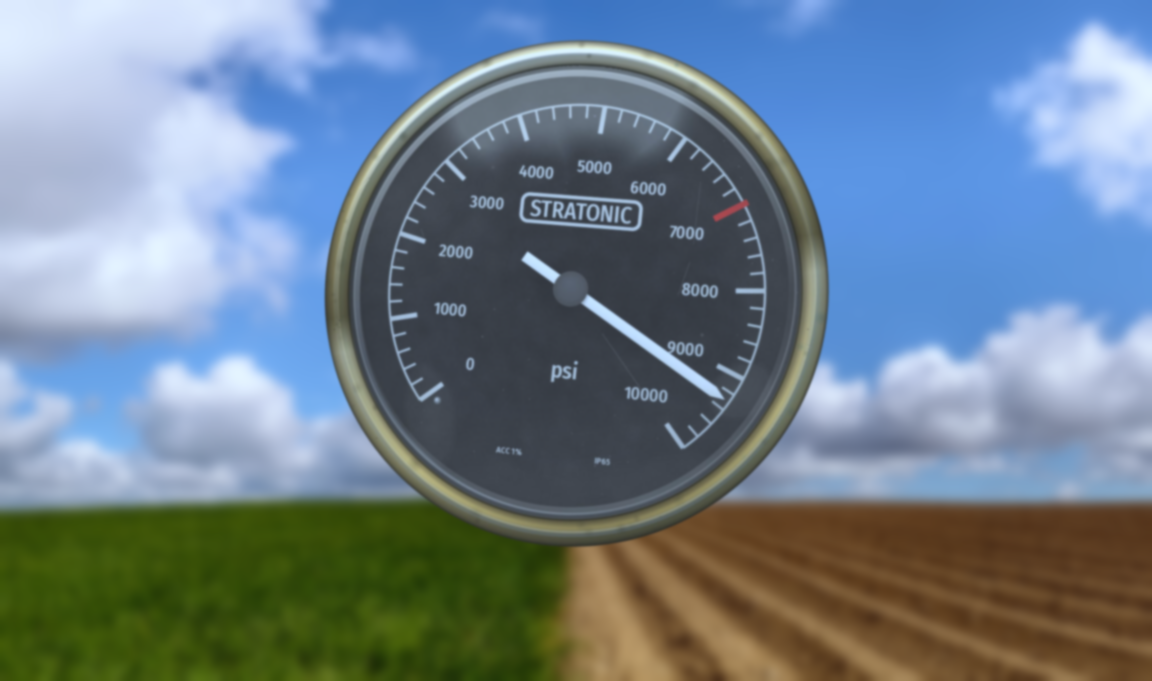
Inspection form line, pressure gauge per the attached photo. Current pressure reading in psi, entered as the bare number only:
9300
